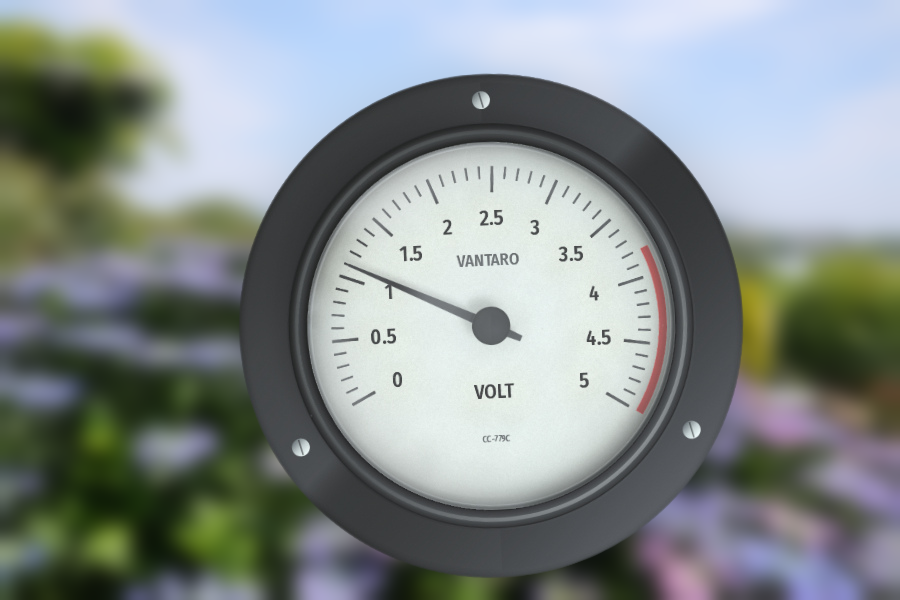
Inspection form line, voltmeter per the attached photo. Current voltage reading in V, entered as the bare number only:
1.1
